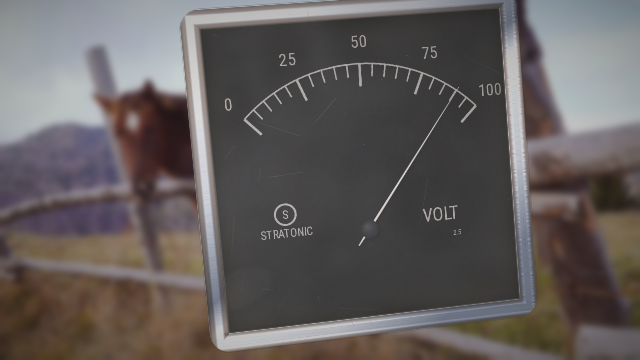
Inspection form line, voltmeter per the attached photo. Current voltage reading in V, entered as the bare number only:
90
